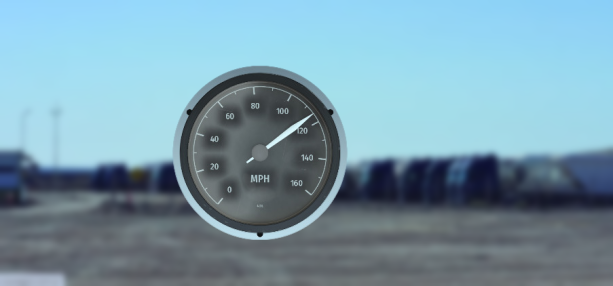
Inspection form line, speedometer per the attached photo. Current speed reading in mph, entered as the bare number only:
115
